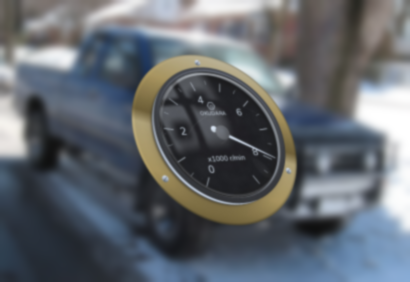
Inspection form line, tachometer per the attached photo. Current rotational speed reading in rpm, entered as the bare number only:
8000
